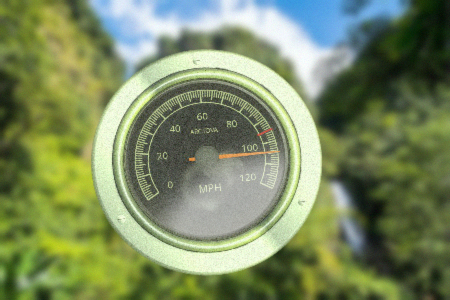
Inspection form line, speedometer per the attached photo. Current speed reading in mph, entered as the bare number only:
105
